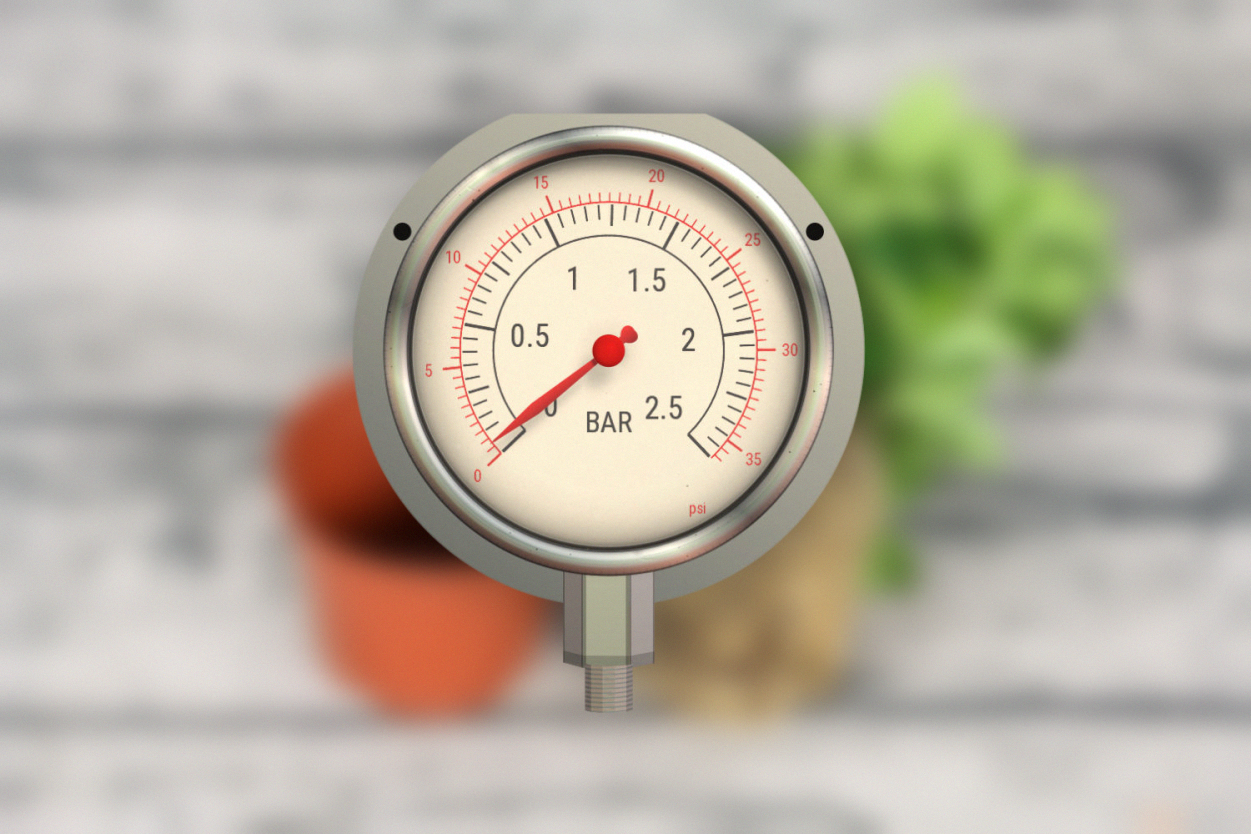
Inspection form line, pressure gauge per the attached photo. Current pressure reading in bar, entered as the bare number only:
0.05
